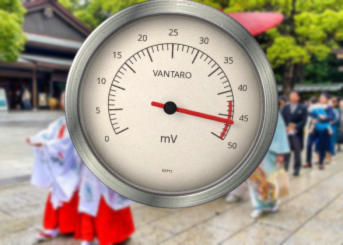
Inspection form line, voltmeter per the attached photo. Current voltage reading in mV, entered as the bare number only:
46
